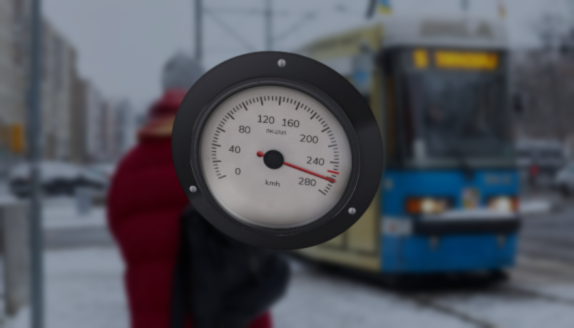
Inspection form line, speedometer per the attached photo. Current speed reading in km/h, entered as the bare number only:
260
